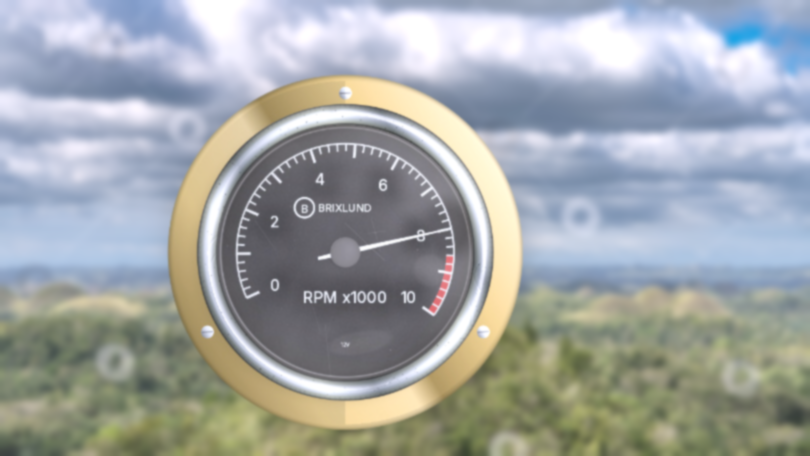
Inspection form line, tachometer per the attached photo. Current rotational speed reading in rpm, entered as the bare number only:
8000
